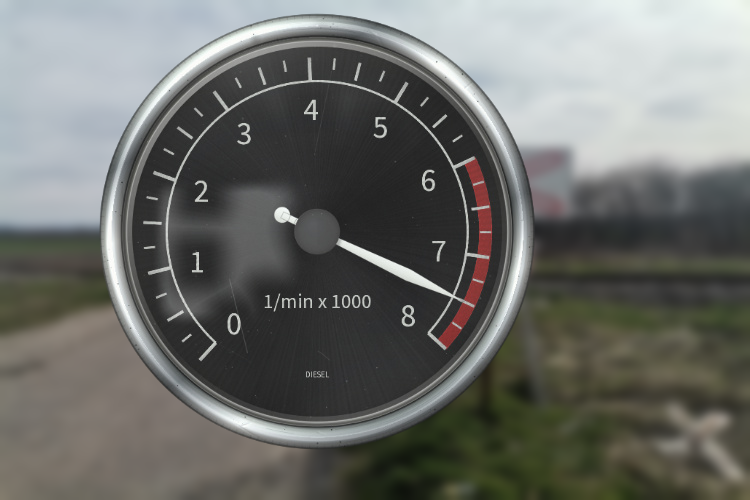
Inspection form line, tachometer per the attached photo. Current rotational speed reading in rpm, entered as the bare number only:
7500
